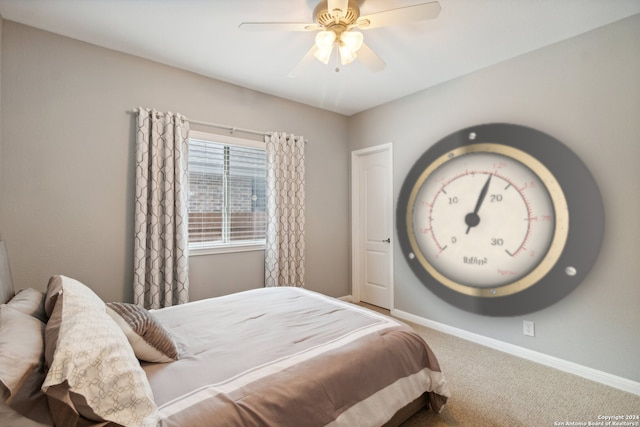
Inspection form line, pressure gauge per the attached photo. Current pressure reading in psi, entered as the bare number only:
17.5
